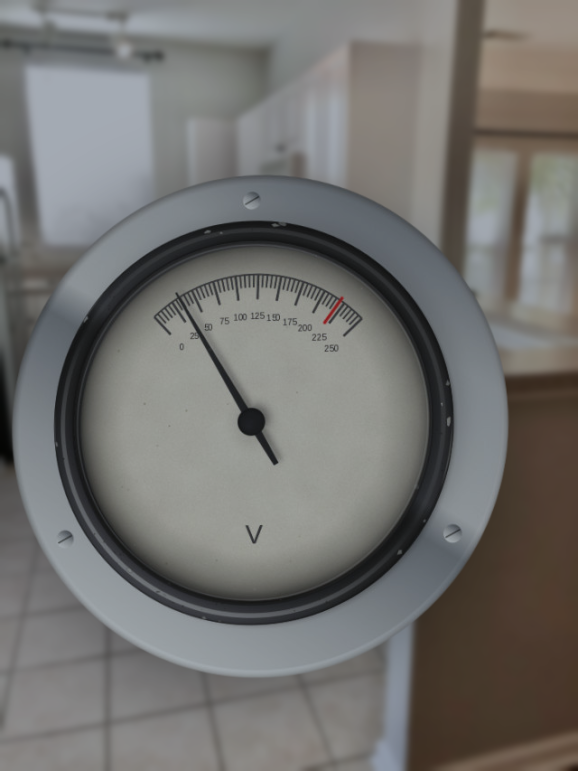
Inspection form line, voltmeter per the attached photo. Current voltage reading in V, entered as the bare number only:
35
